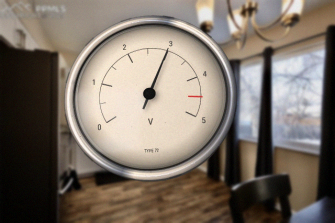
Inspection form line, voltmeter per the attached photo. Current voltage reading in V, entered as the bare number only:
3
